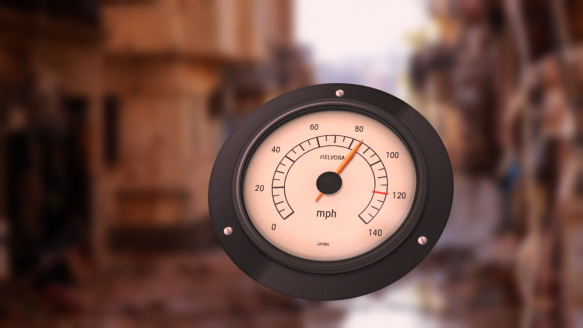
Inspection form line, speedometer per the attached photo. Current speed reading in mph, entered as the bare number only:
85
